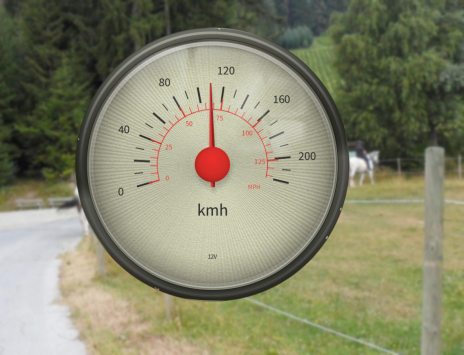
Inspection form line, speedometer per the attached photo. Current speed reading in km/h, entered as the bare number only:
110
